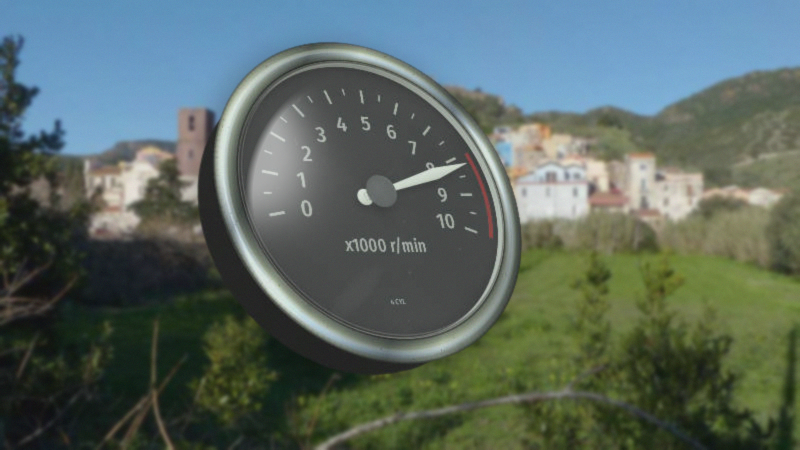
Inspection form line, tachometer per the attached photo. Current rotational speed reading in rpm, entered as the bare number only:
8250
